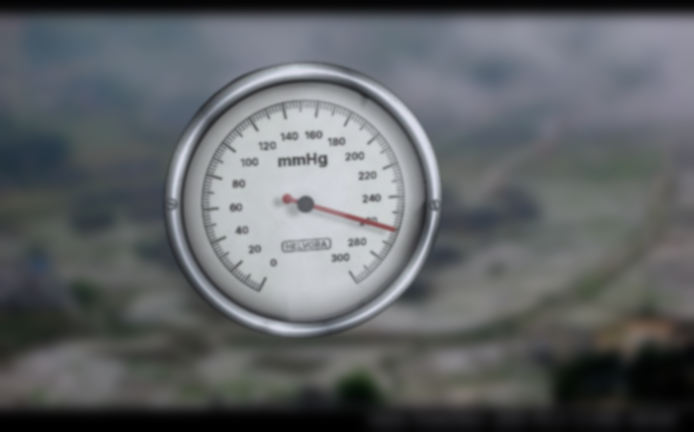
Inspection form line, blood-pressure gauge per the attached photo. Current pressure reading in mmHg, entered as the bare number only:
260
